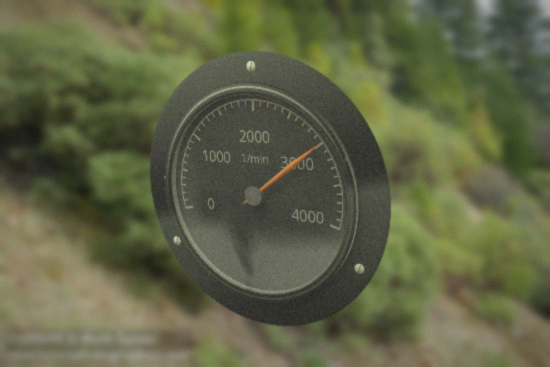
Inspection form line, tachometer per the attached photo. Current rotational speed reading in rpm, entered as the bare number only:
3000
